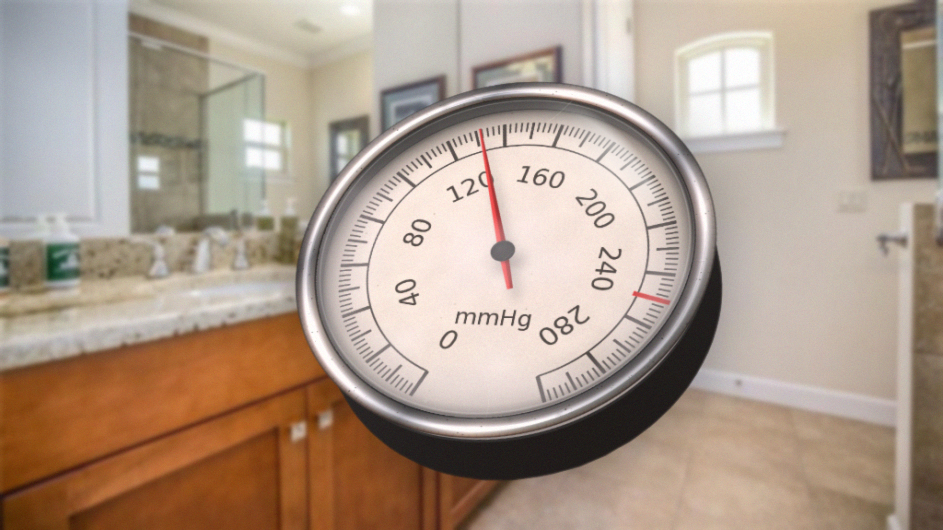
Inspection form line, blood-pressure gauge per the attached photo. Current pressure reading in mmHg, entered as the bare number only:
132
